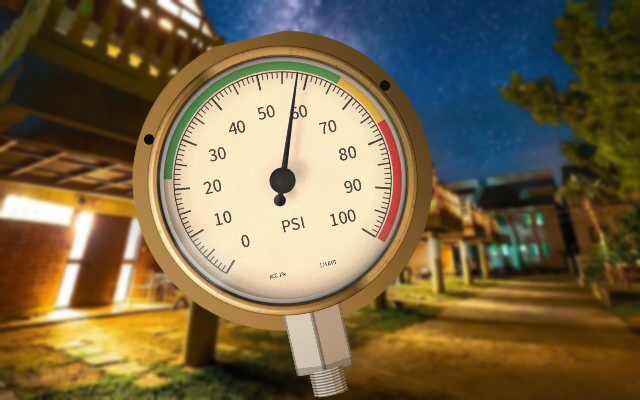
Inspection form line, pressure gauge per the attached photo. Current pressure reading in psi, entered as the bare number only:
58
